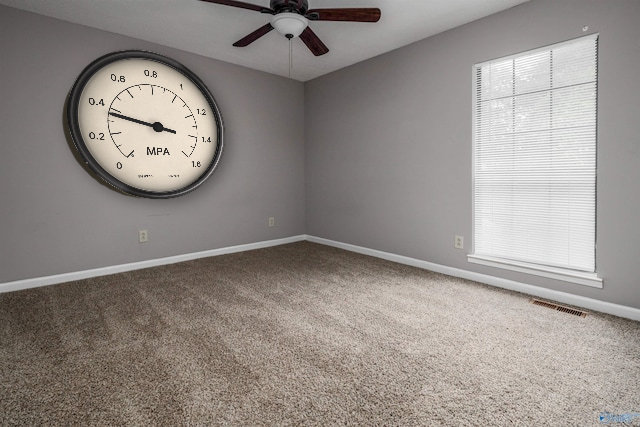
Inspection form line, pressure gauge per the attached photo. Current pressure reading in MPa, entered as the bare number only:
0.35
